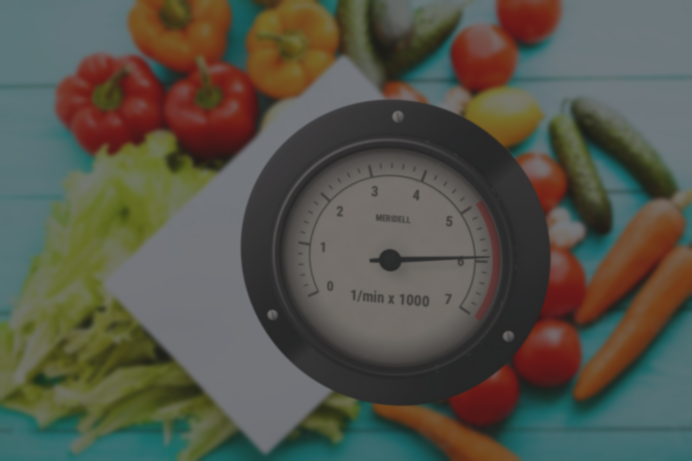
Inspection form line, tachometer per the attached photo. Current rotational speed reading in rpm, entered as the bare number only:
5900
